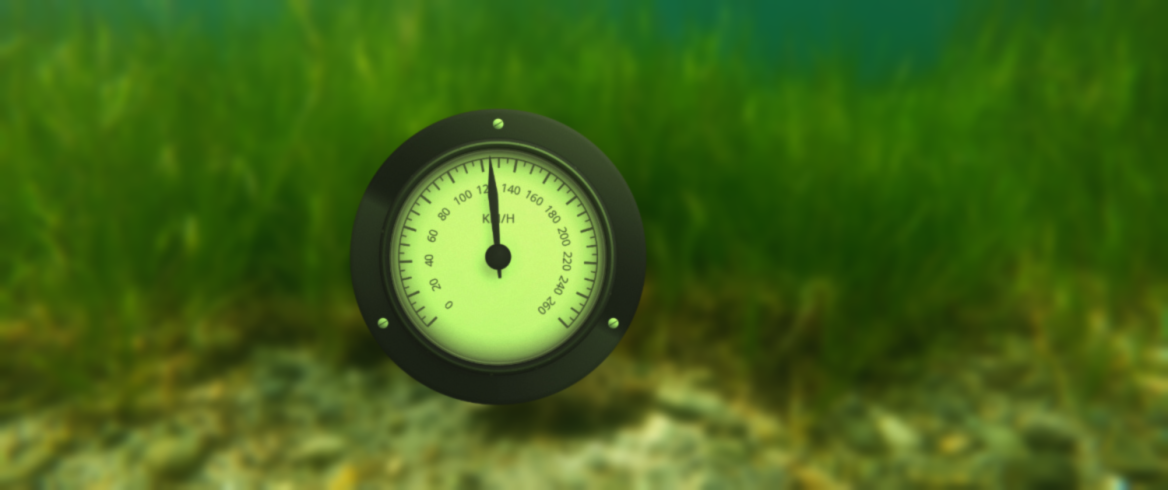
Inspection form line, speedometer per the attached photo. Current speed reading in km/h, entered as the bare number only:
125
